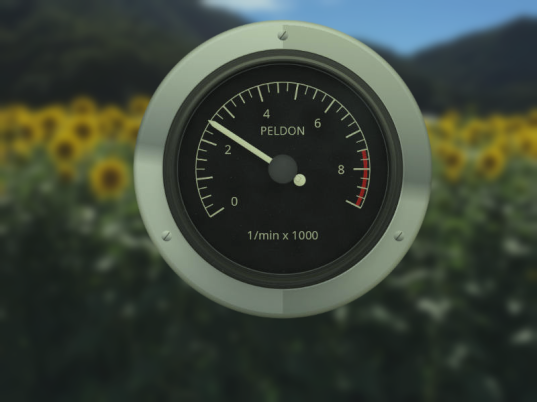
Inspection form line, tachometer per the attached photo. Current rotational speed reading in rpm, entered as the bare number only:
2500
